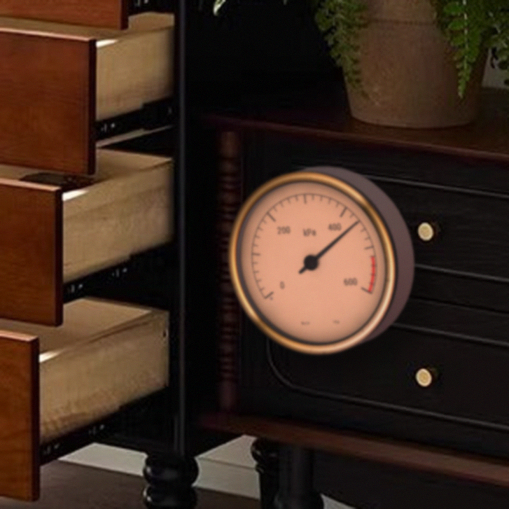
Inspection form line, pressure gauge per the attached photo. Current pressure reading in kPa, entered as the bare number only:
440
